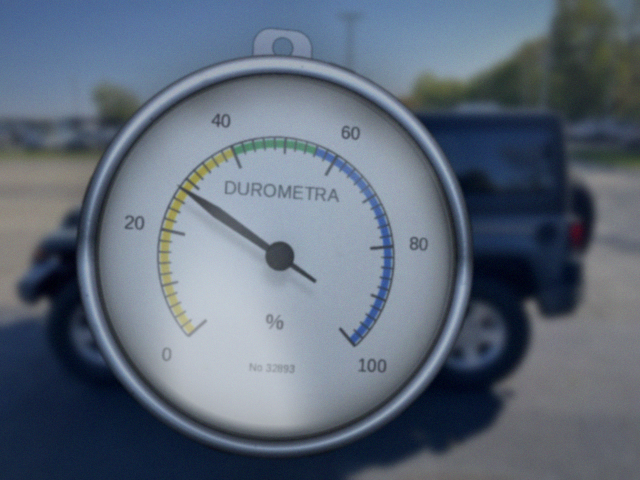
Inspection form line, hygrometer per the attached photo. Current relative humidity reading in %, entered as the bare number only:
28
